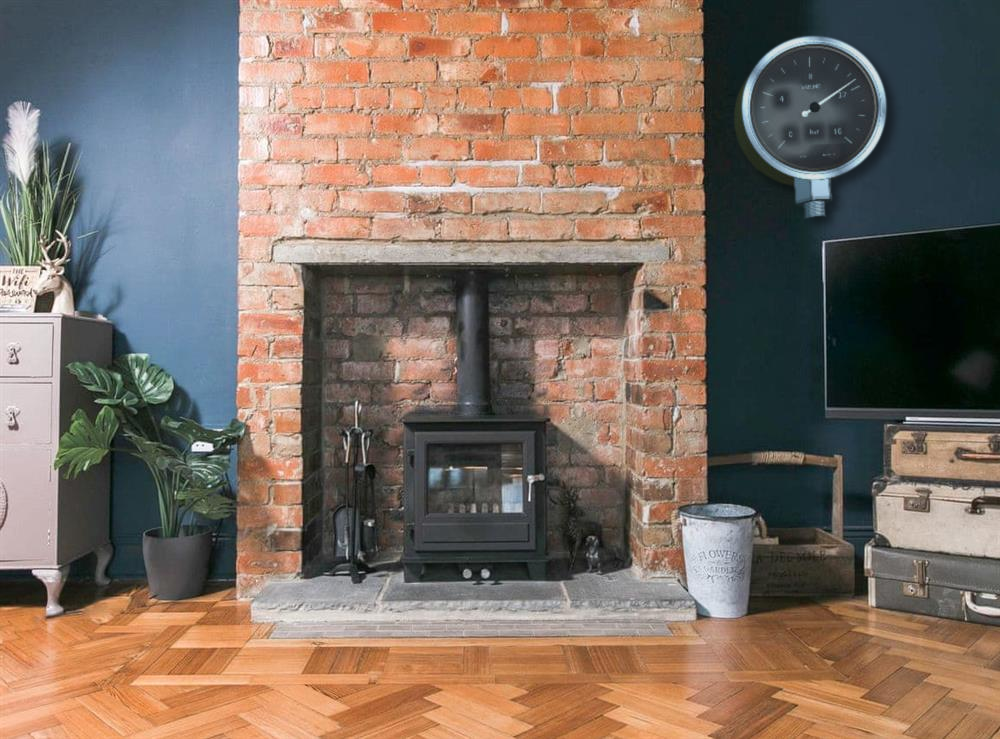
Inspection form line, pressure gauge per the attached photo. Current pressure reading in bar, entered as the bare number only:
11.5
